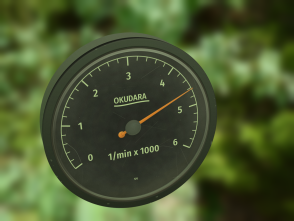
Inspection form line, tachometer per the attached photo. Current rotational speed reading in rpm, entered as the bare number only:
4600
